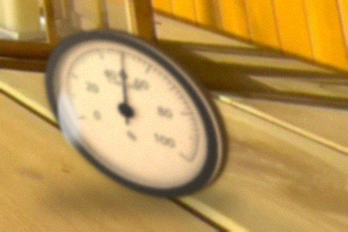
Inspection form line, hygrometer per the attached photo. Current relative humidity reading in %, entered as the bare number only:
50
